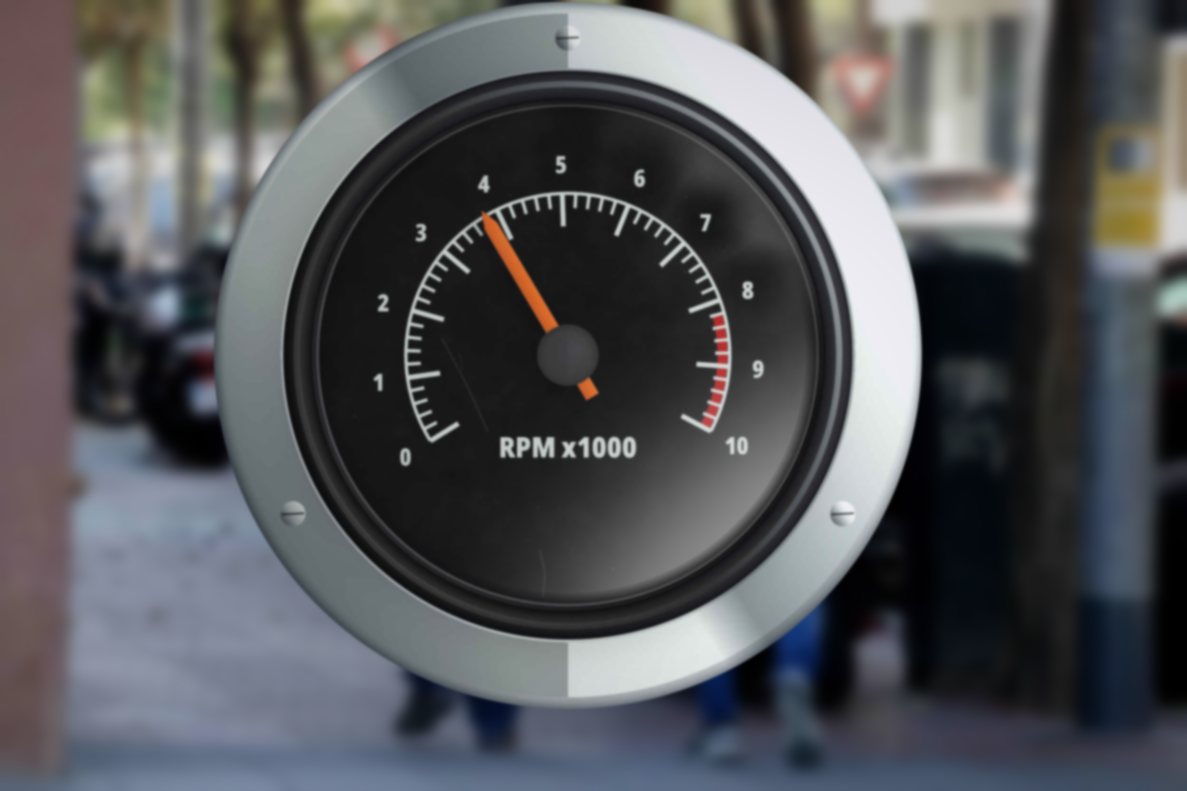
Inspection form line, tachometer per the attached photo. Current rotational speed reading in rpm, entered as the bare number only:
3800
